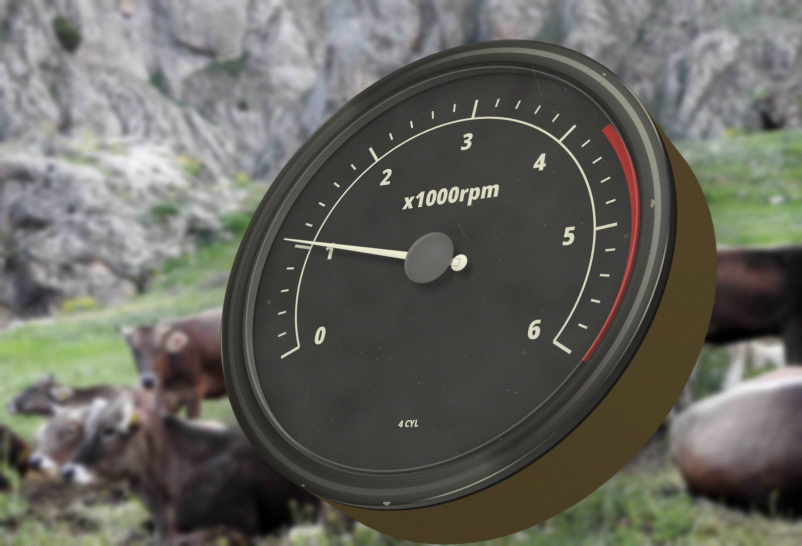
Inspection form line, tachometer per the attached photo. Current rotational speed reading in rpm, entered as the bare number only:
1000
